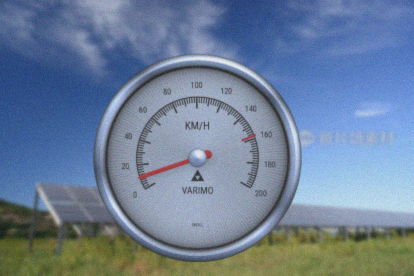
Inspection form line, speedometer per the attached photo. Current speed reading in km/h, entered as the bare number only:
10
